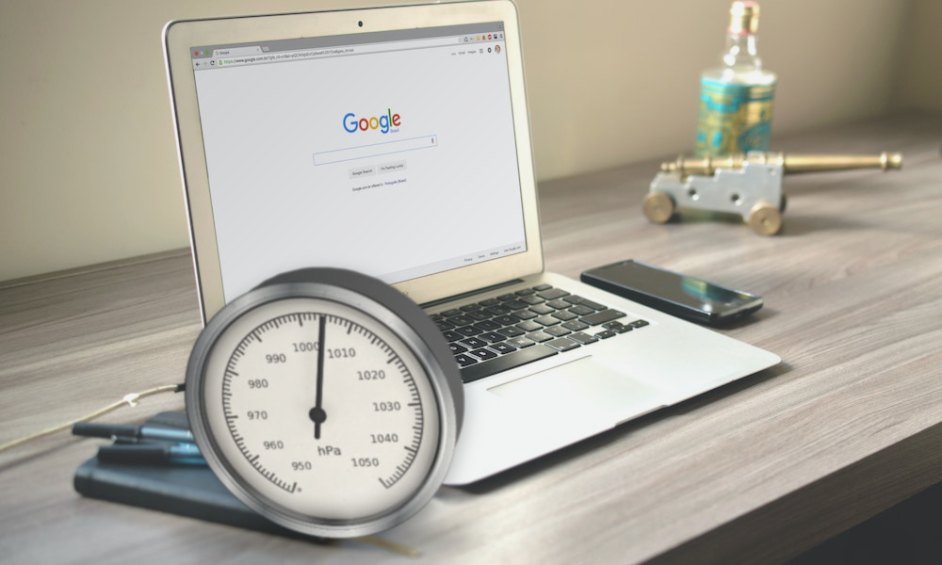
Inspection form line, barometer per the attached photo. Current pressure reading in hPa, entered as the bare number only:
1005
